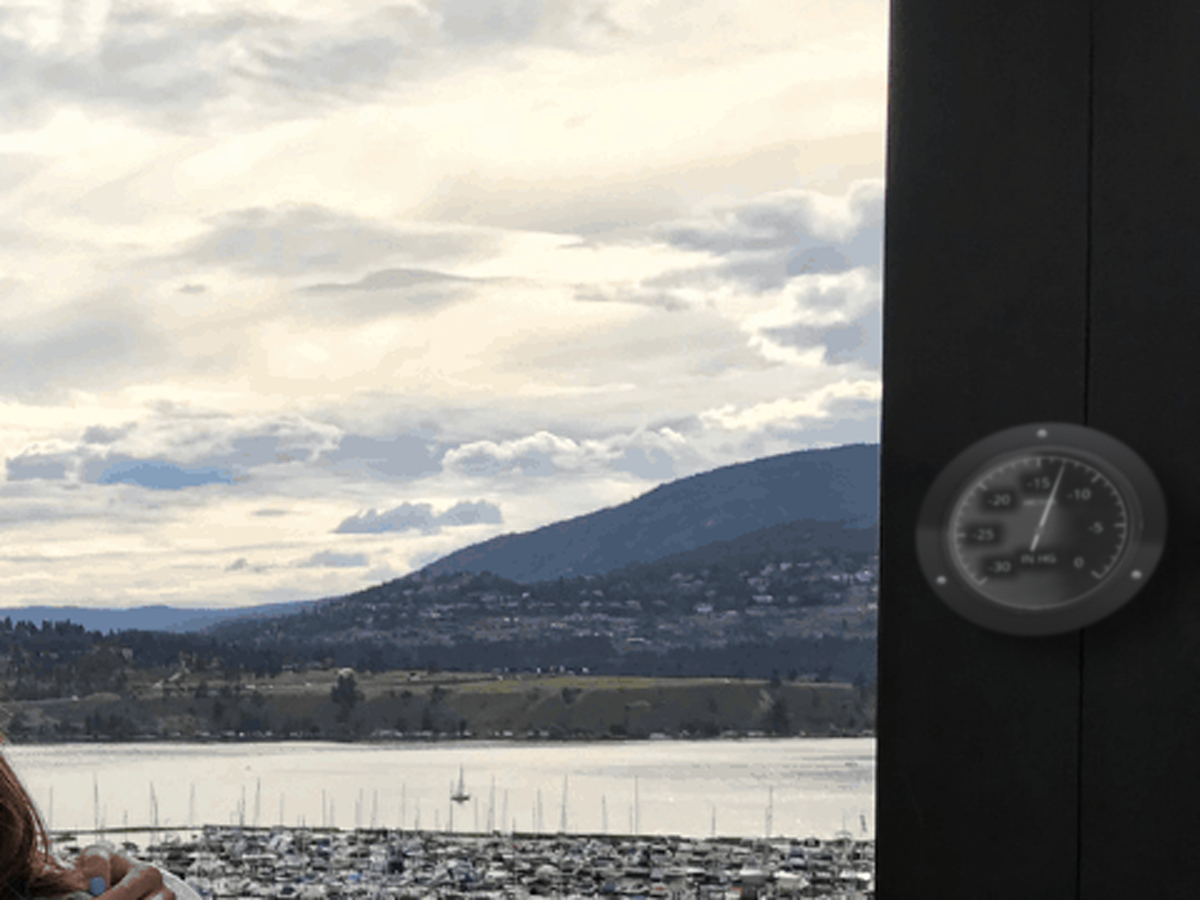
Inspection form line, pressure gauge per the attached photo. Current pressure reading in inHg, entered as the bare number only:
-13
